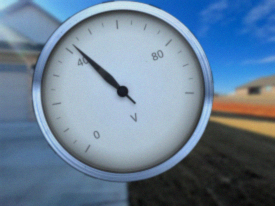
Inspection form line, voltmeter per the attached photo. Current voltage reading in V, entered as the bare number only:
42.5
